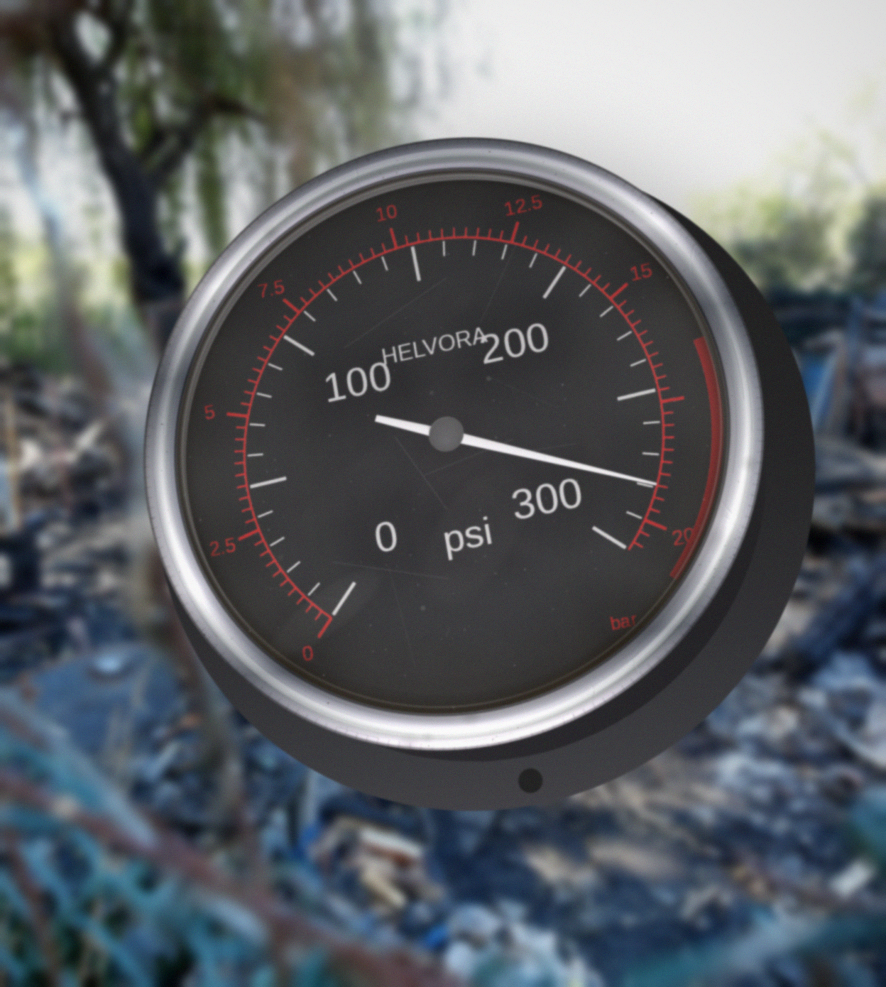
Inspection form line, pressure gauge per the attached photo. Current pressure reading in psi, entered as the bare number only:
280
